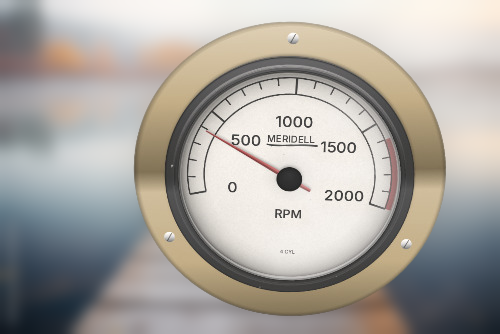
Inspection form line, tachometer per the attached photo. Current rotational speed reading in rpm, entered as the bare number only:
400
